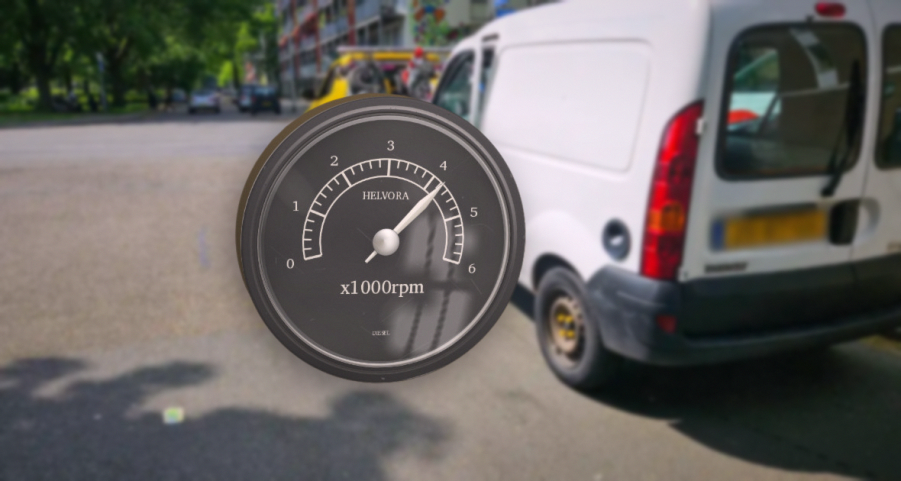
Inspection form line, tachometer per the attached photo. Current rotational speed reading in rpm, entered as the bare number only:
4200
